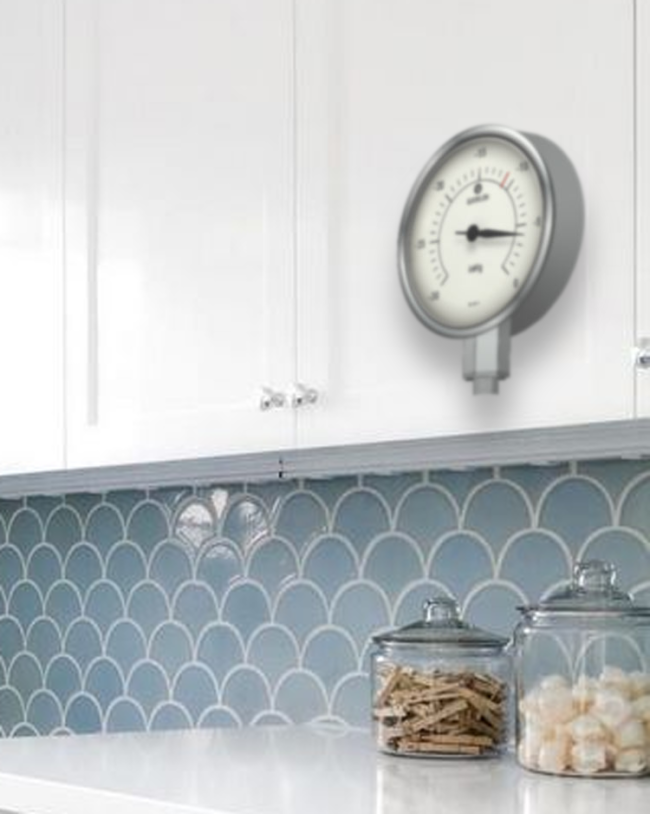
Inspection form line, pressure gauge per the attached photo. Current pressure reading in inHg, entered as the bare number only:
-4
